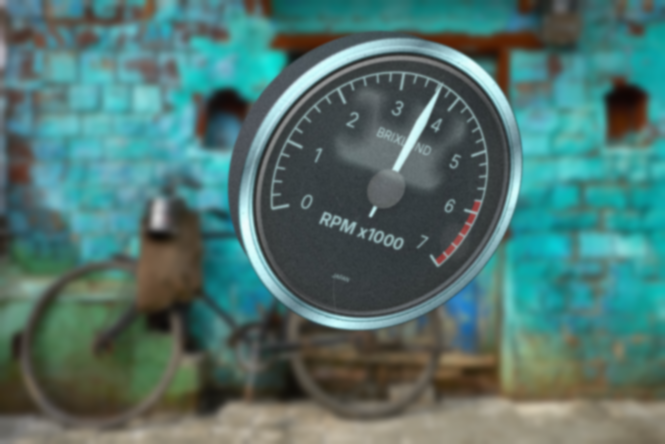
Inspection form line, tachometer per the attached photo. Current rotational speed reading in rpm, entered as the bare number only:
3600
